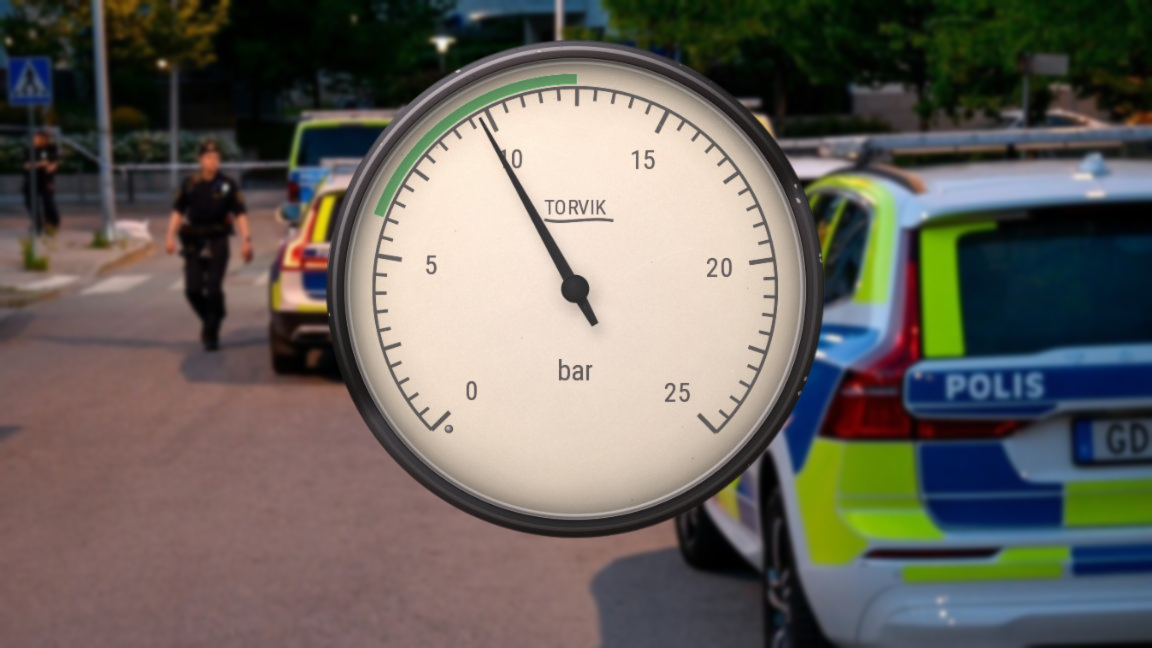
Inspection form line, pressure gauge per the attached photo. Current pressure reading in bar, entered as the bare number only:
9.75
